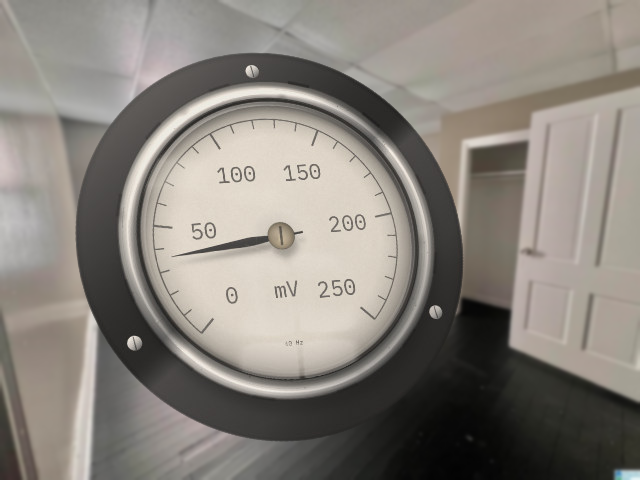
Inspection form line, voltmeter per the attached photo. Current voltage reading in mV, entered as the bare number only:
35
